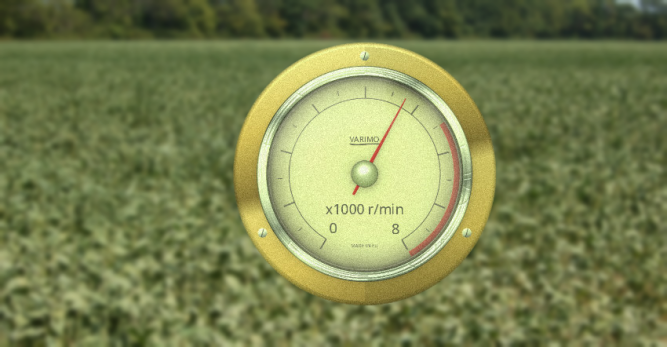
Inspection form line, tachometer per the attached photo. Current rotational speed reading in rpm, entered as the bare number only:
4750
